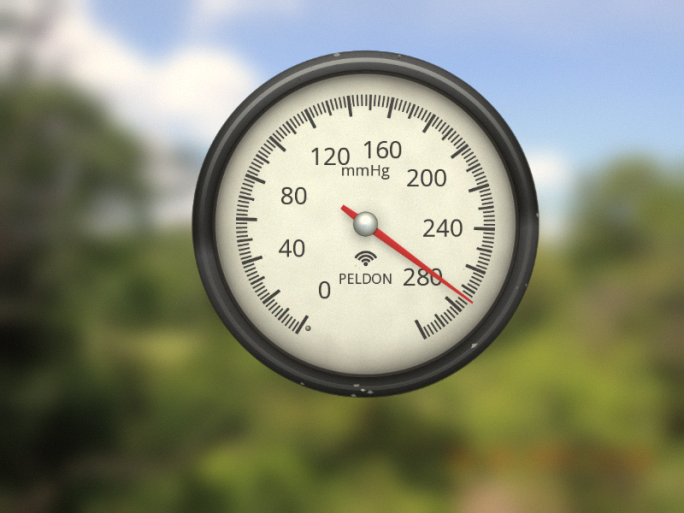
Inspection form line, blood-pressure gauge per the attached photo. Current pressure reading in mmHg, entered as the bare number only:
274
